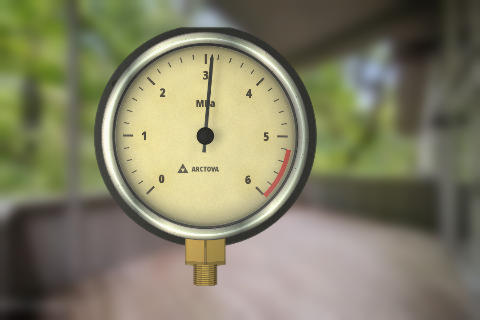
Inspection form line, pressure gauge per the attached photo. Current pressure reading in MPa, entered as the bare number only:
3.1
